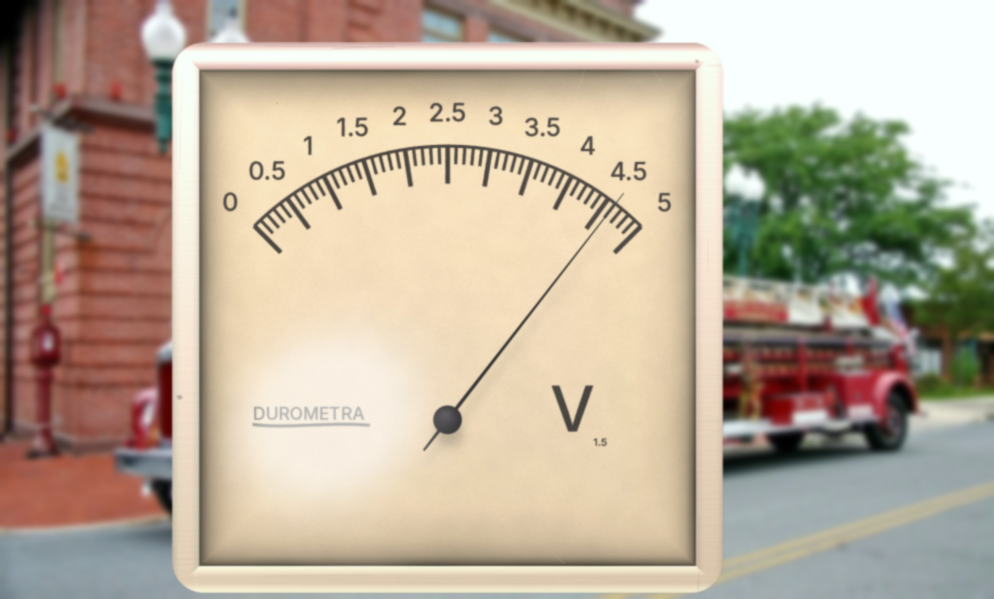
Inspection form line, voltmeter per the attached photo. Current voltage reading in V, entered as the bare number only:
4.6
